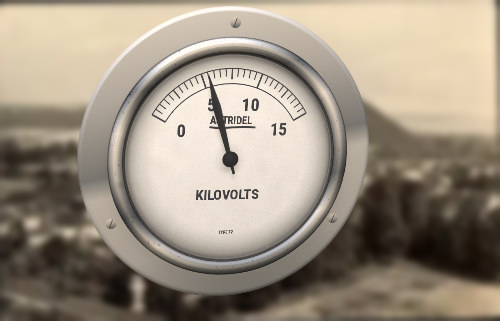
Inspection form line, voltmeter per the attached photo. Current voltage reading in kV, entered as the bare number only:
5.5
